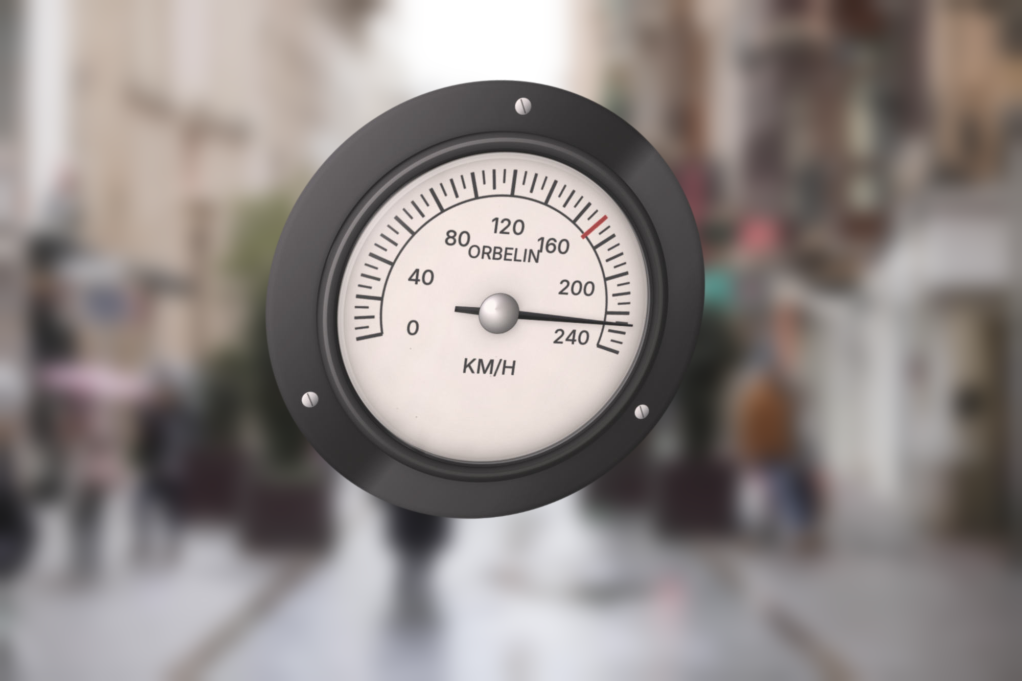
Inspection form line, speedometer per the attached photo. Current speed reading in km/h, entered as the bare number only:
225
